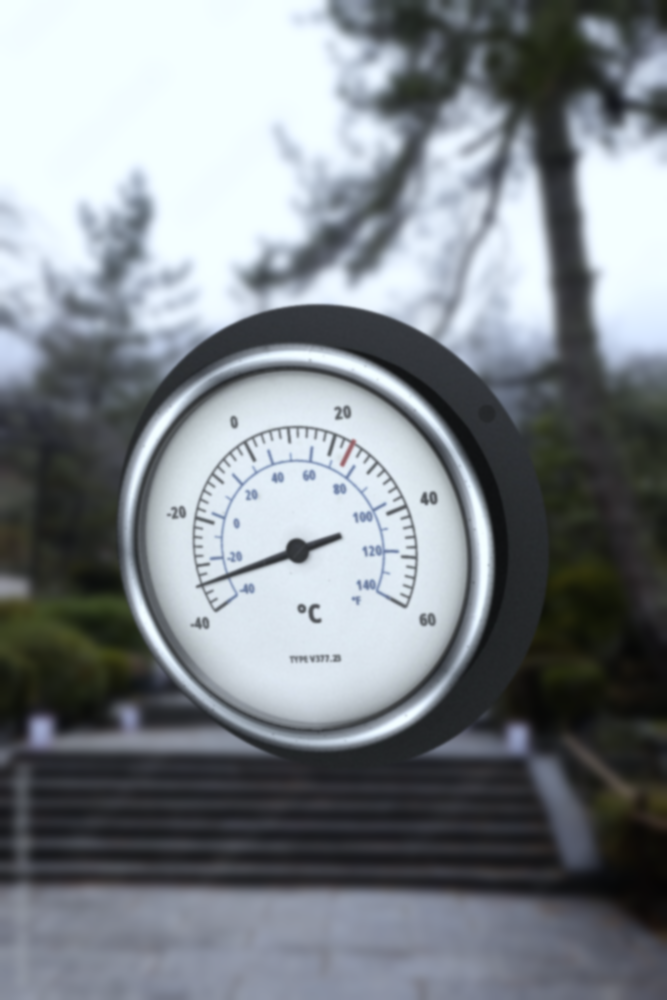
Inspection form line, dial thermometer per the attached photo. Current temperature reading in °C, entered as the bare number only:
-34
